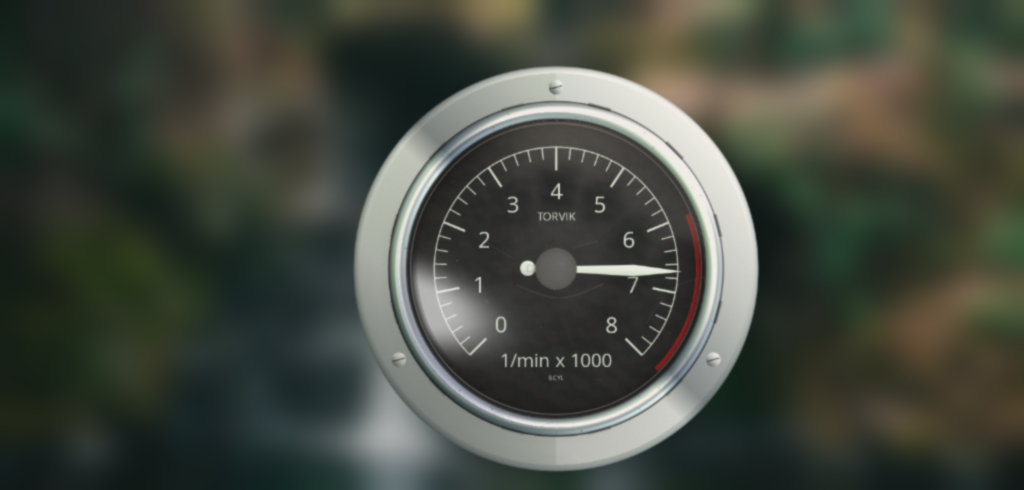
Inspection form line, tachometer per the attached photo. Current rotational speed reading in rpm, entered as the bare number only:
6700
